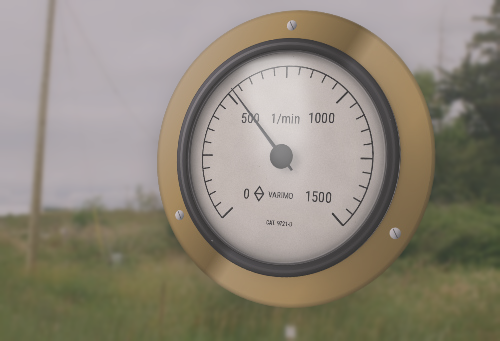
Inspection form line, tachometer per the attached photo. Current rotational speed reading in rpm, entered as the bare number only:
525
